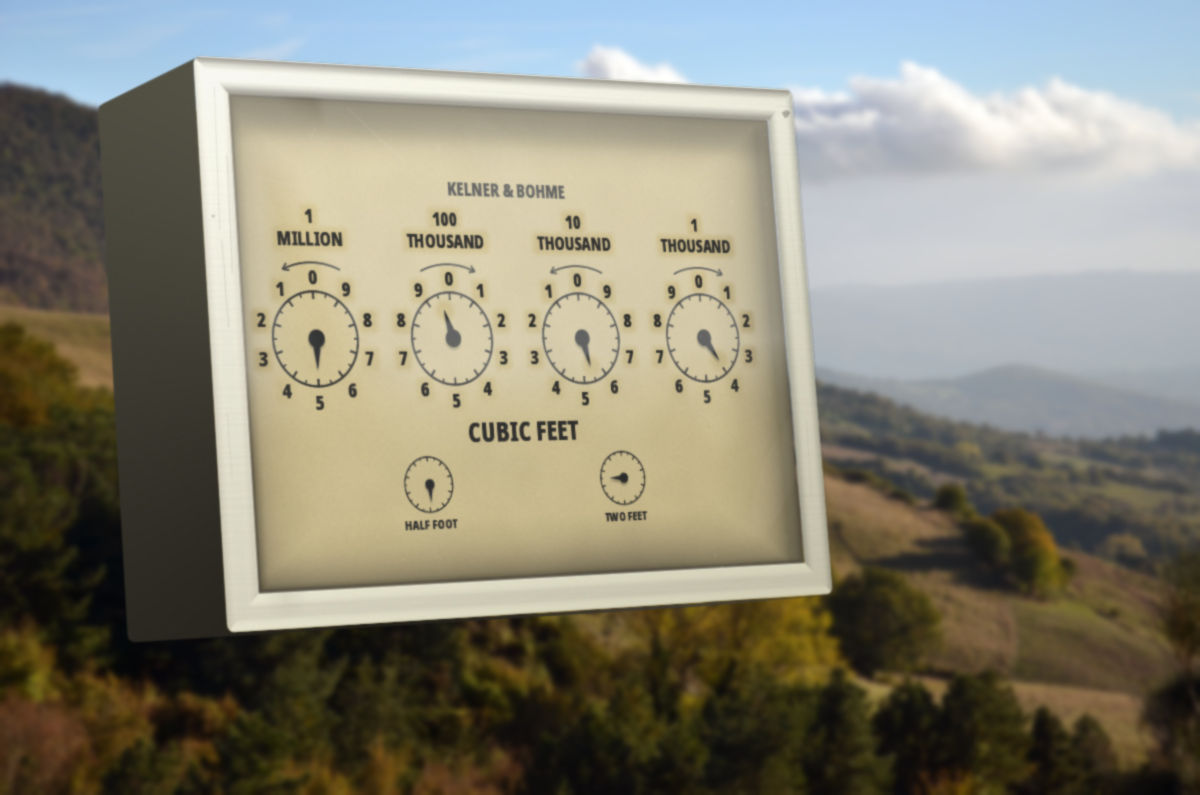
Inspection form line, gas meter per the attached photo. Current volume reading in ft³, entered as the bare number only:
495400
